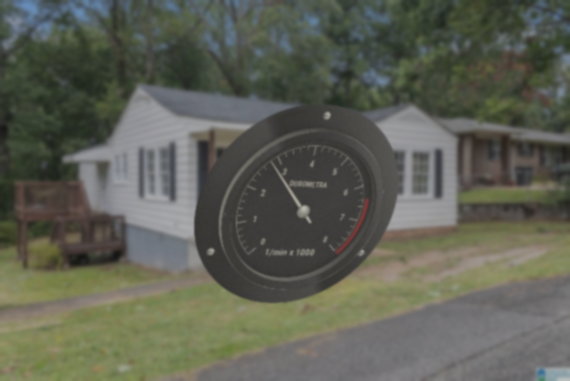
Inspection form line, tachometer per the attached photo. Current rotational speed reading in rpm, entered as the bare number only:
2800
